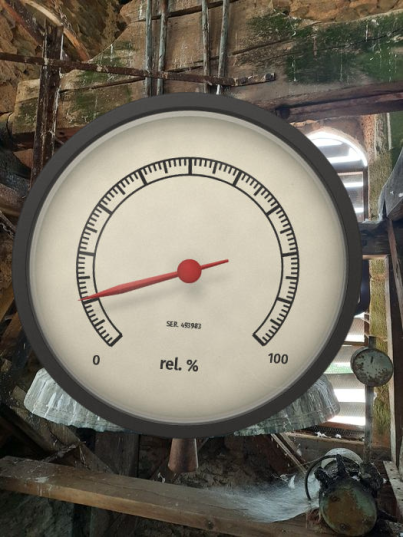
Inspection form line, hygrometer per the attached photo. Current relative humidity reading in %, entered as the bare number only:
11
